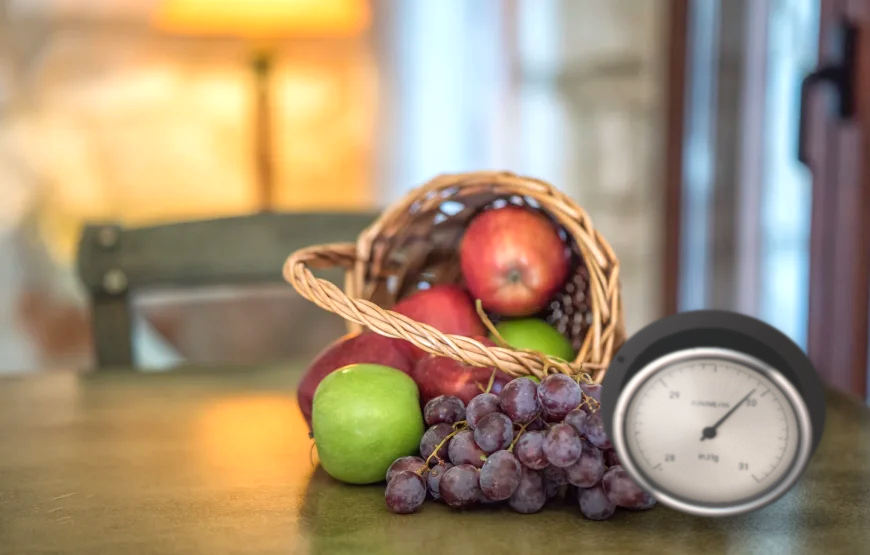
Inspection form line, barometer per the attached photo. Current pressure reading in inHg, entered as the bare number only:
29.9
